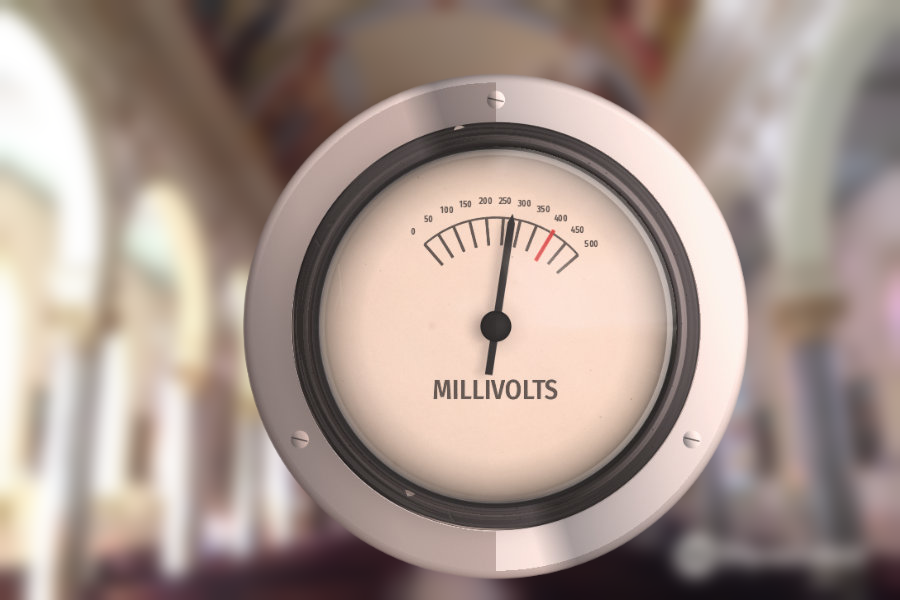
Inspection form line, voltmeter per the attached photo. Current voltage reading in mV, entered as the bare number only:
275
